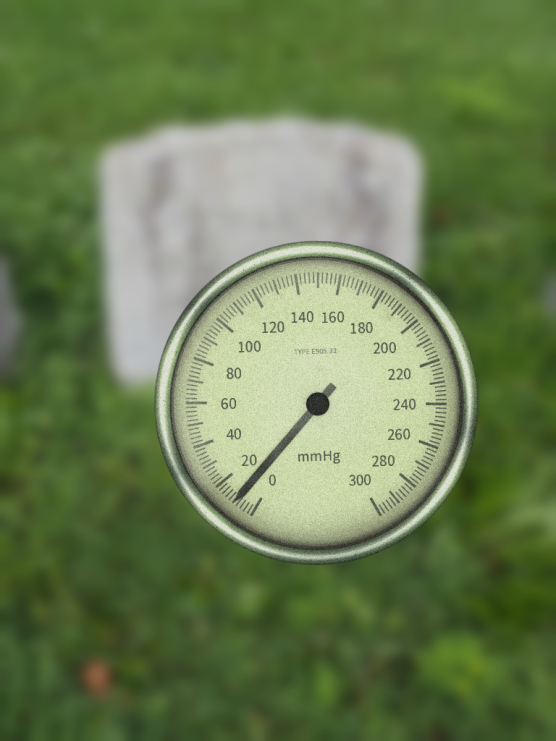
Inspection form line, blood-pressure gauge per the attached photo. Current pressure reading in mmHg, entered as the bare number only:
10
